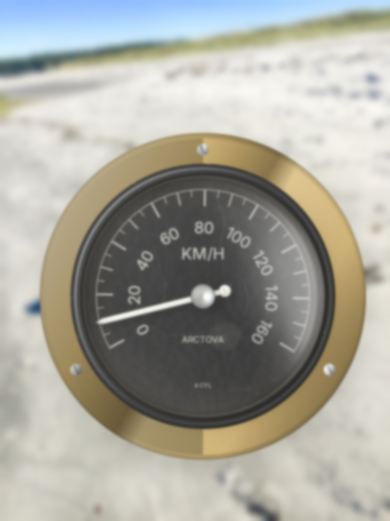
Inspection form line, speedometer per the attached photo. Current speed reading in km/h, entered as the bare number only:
10
